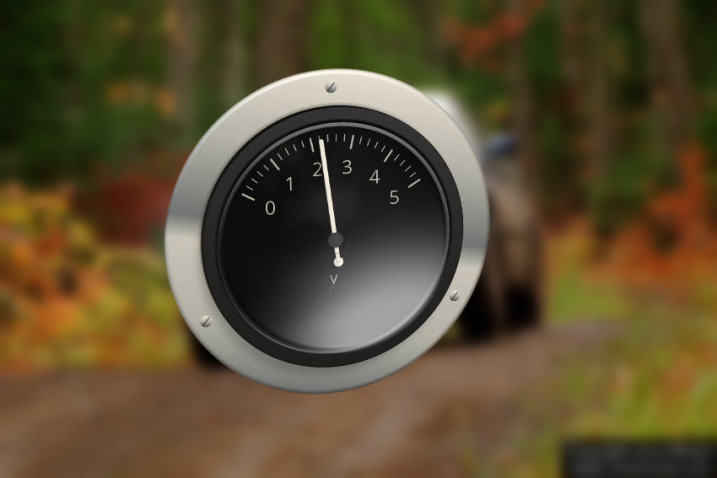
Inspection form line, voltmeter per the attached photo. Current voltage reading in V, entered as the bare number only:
2.2
